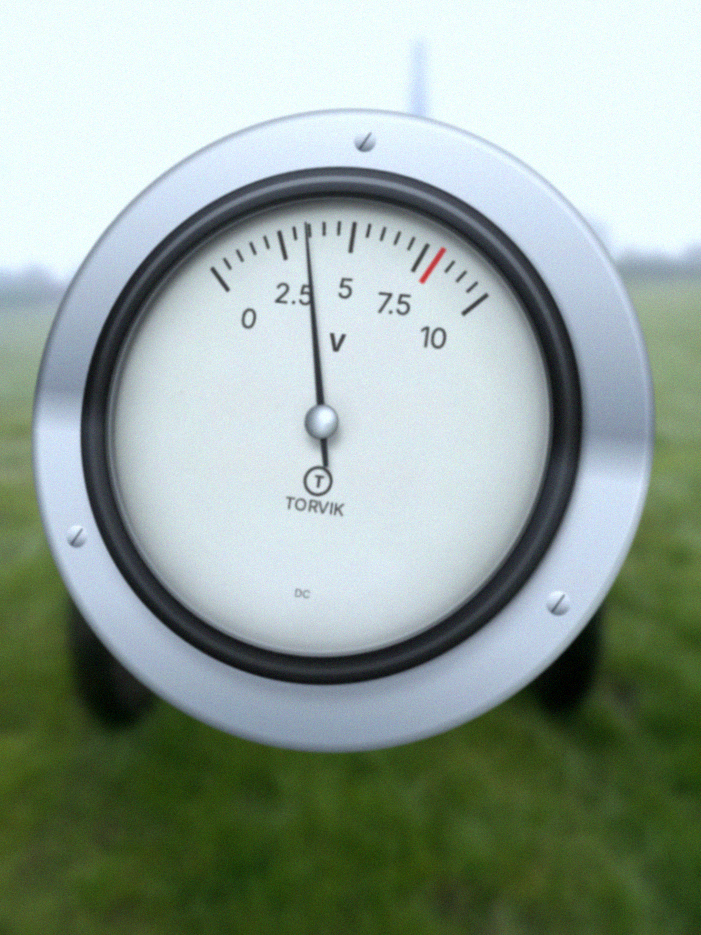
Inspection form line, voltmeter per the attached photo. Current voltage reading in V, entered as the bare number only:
3.5
